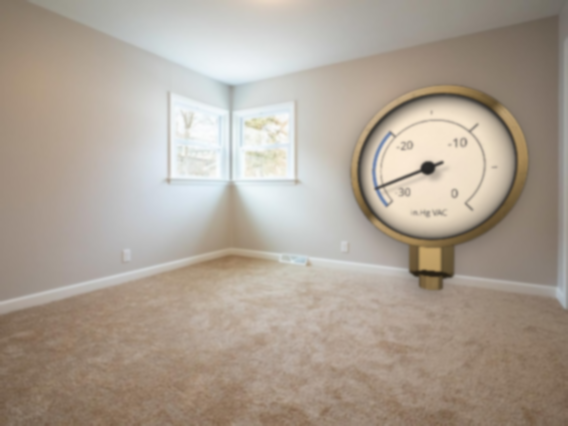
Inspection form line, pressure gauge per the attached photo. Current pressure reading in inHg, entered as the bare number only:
-27.5
